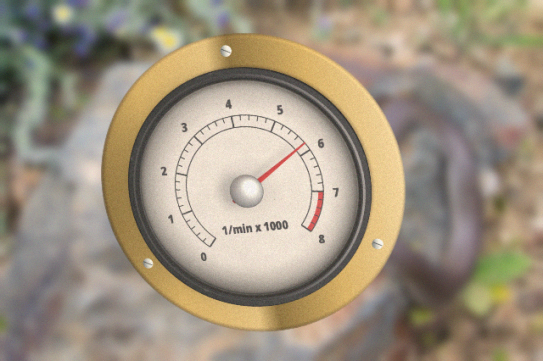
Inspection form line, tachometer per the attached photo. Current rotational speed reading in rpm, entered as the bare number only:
5800
